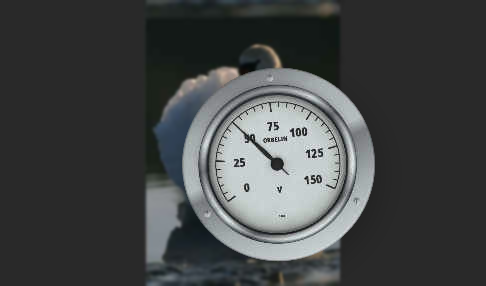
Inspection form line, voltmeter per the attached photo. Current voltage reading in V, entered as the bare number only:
50
